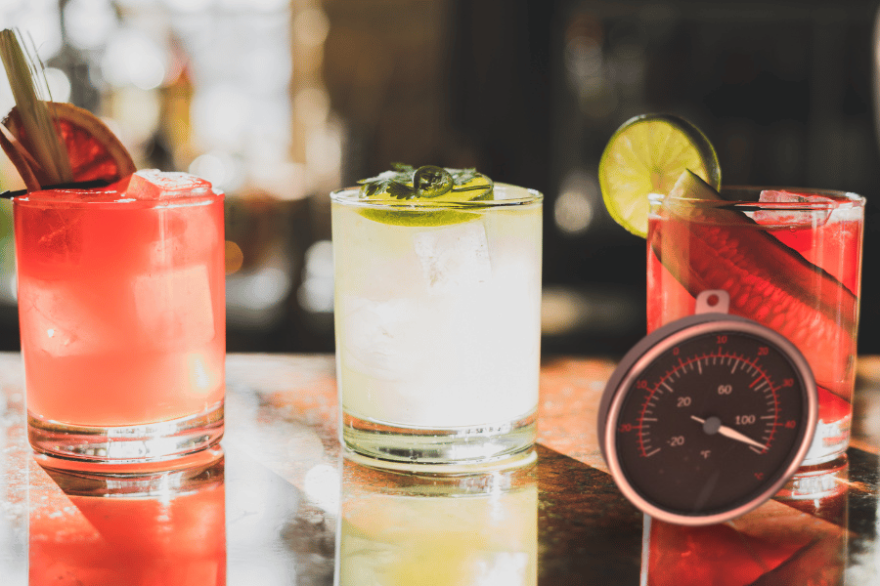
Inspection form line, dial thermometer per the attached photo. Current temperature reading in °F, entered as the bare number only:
116
